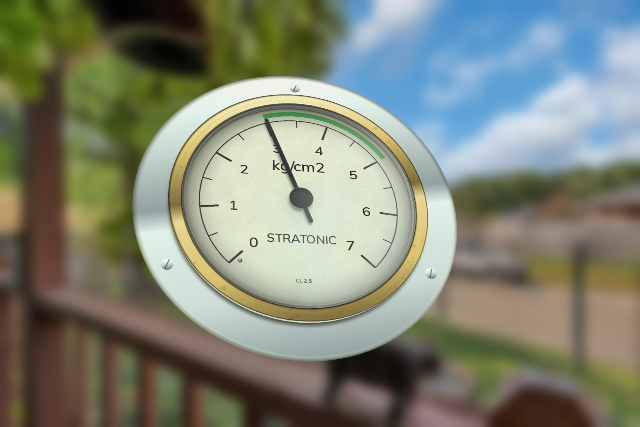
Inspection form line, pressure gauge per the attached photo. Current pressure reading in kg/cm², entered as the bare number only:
3
